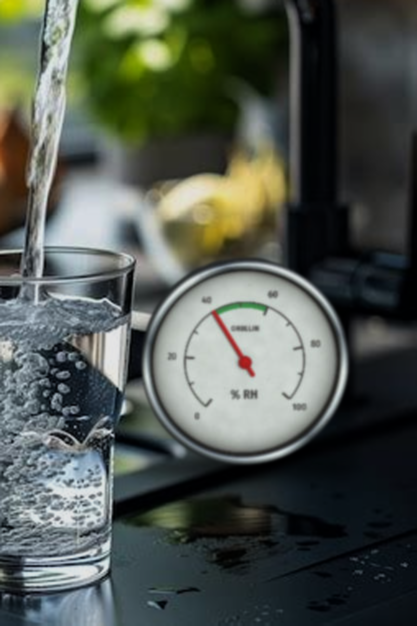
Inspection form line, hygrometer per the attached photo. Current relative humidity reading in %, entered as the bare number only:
40
